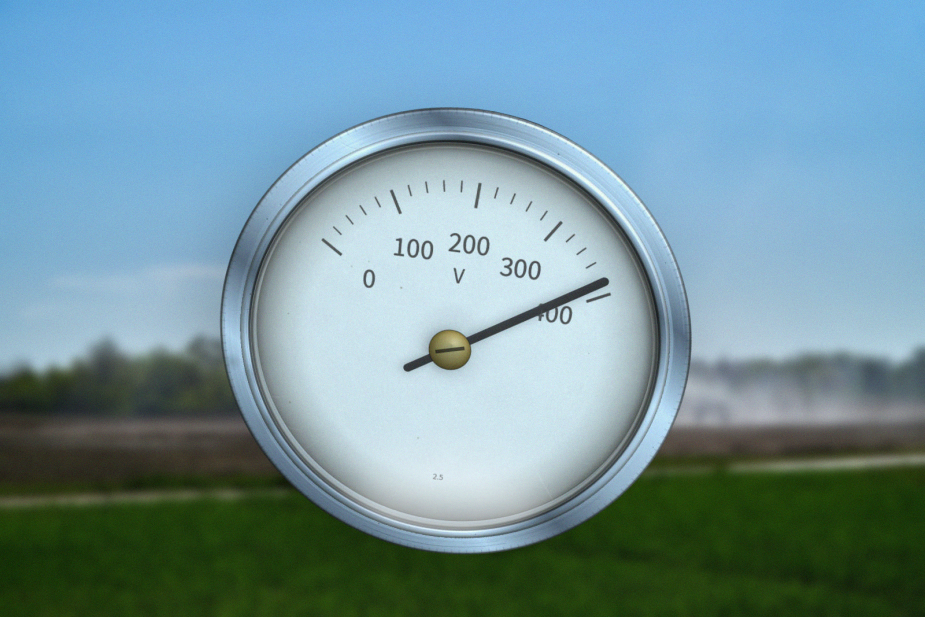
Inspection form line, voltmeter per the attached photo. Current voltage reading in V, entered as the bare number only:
380
